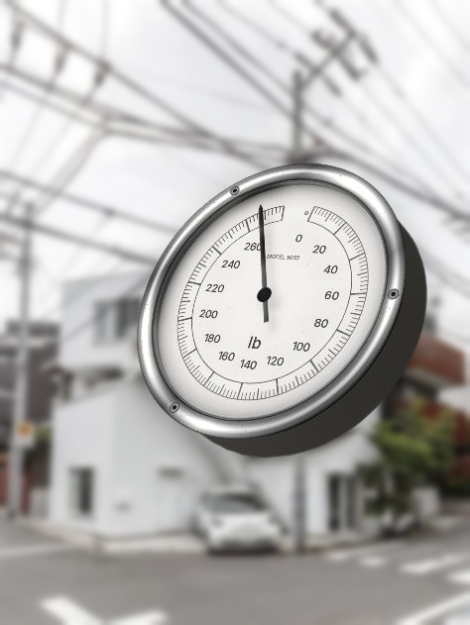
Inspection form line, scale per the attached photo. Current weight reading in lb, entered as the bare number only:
270
